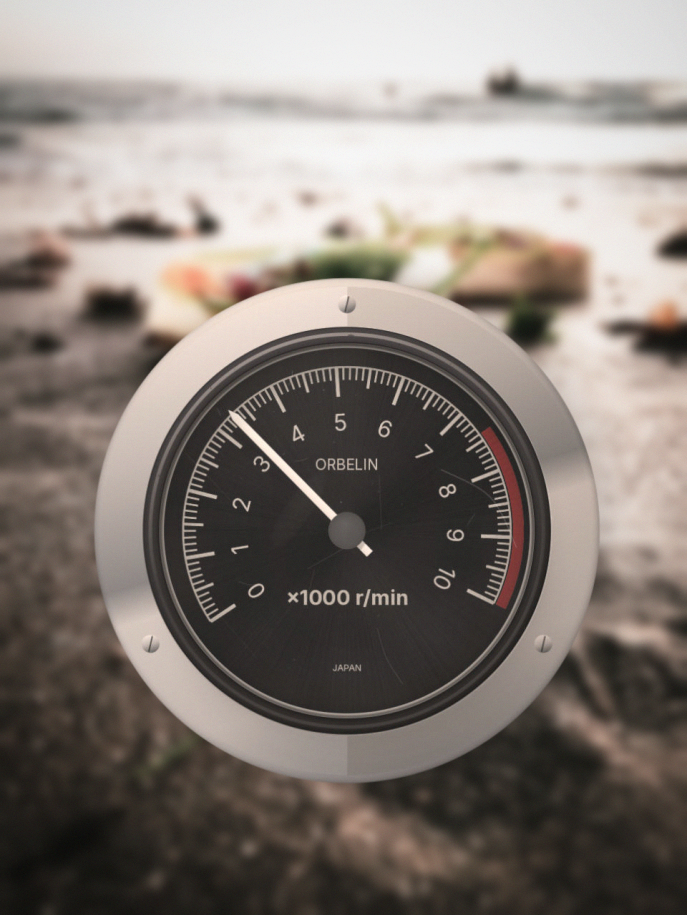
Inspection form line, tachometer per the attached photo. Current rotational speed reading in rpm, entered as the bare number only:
3300
